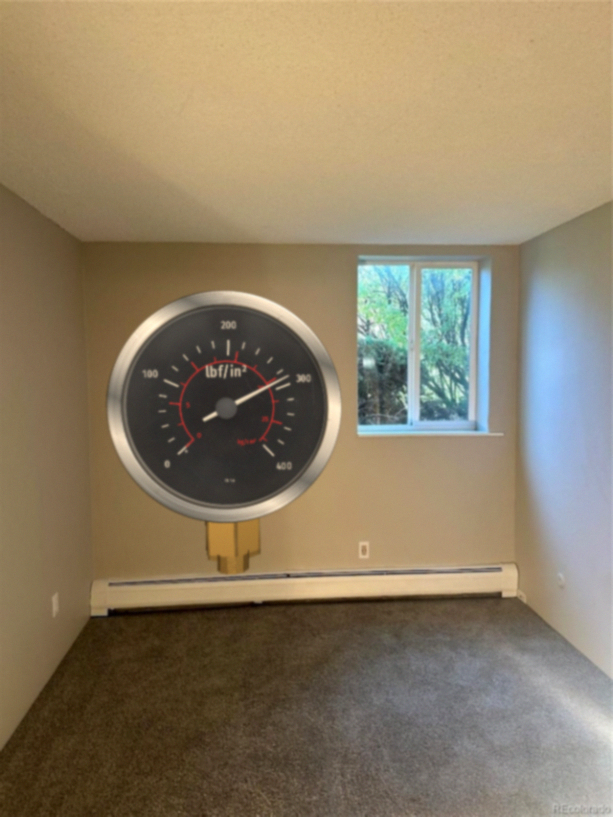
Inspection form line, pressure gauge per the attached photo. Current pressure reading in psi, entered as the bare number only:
290
